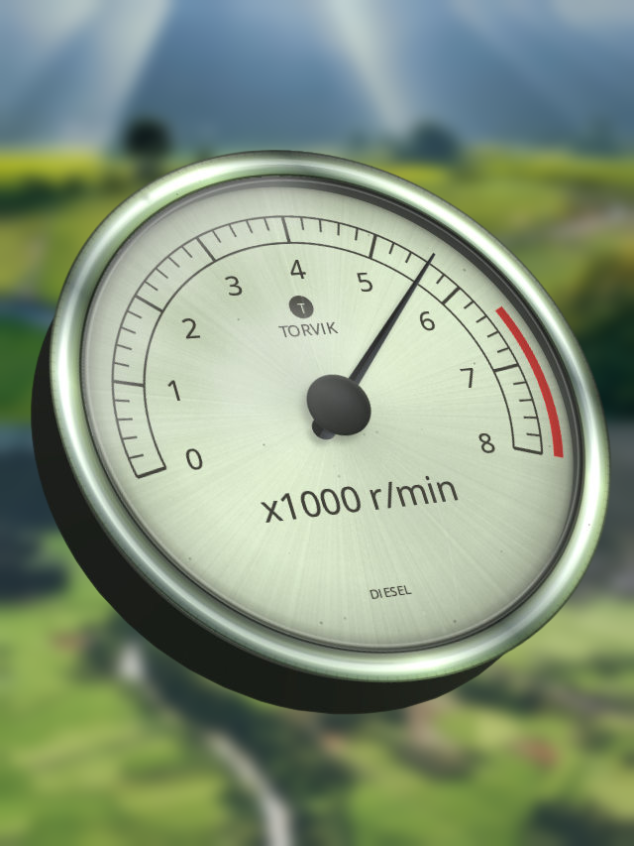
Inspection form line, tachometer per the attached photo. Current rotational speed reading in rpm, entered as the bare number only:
5600
